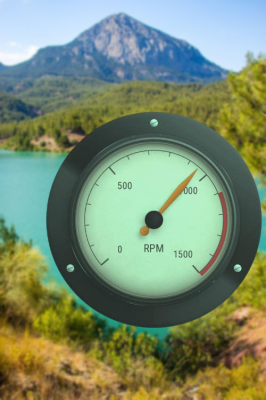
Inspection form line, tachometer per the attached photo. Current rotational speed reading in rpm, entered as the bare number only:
950
